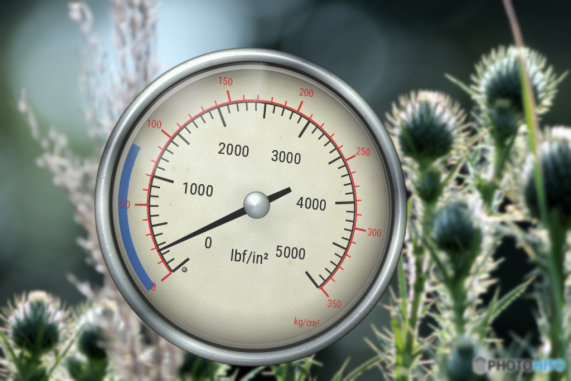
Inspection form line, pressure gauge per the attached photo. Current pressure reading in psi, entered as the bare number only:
250
